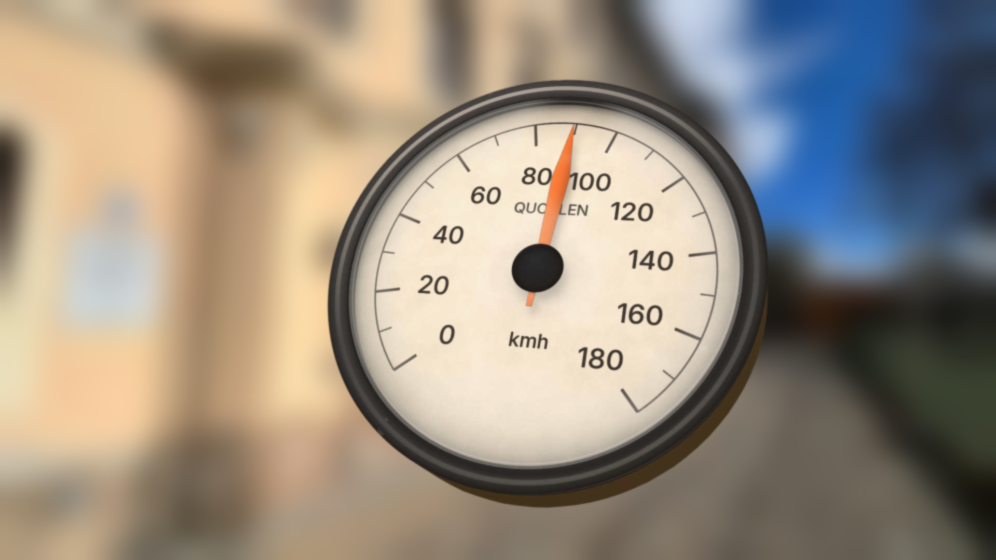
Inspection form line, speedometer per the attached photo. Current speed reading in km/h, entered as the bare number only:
90
